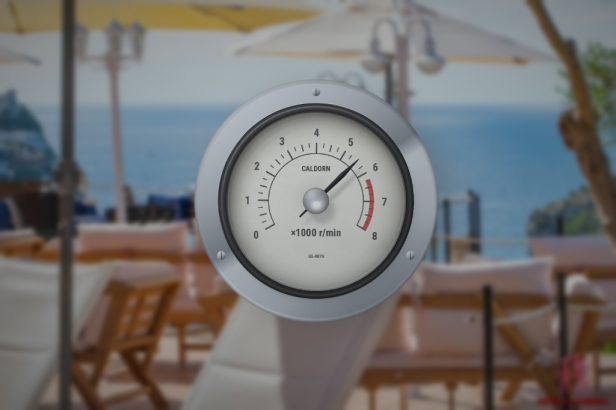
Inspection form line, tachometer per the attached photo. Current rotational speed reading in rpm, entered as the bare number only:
5500
